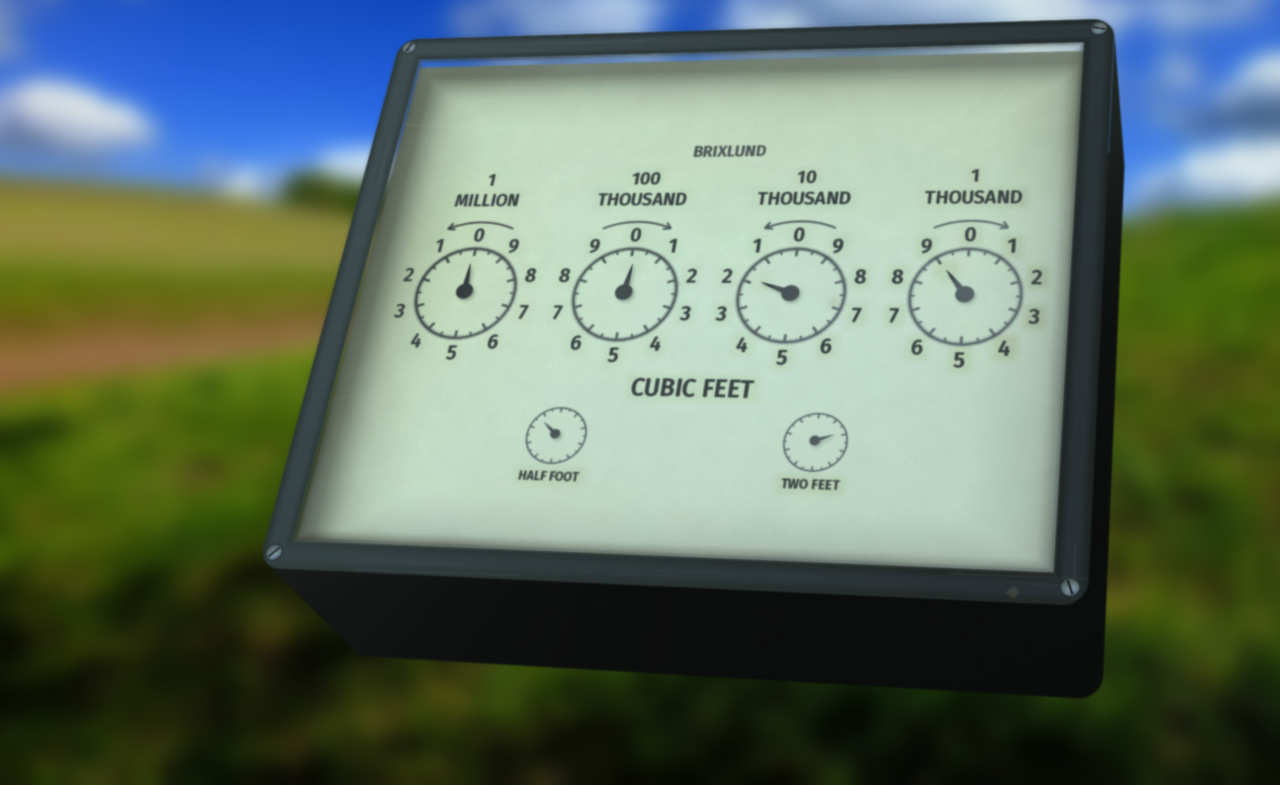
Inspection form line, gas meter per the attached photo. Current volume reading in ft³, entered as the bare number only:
1900
